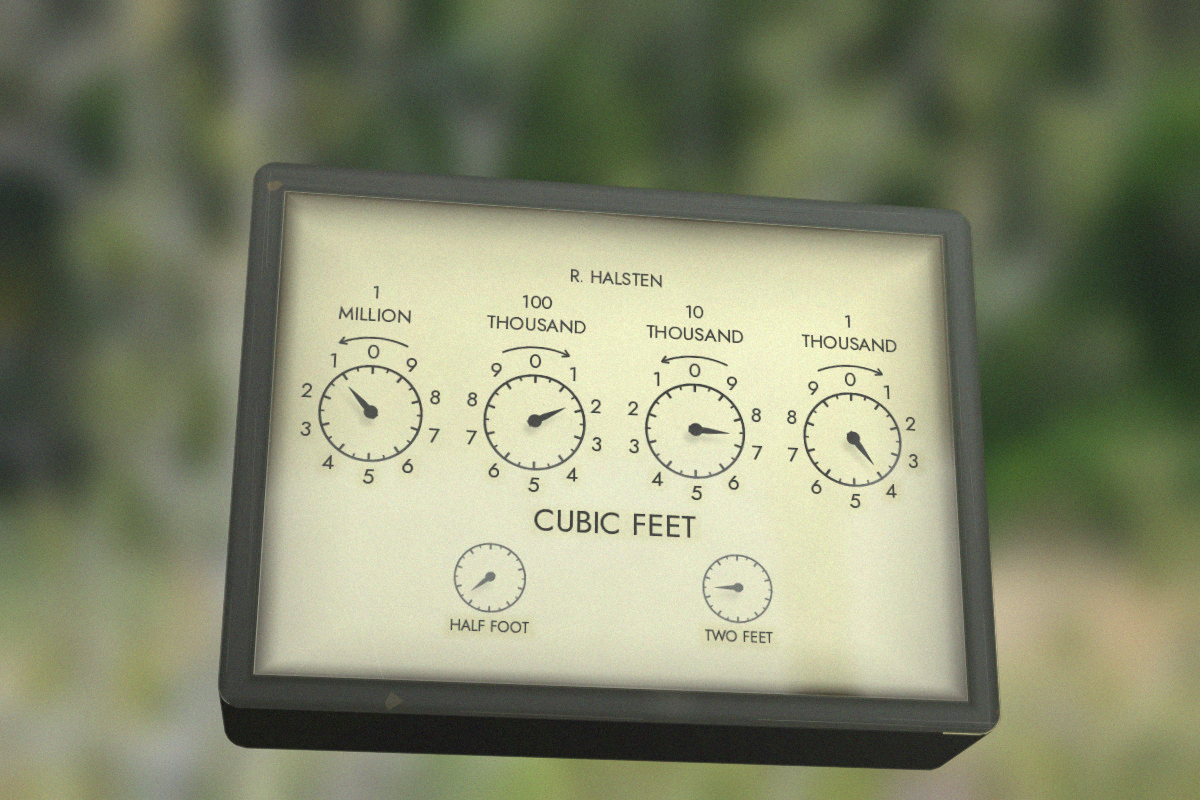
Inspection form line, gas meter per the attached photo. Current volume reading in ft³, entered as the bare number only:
117400
